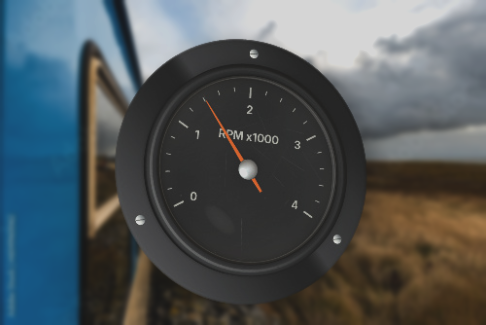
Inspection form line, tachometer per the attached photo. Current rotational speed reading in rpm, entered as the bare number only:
1400
